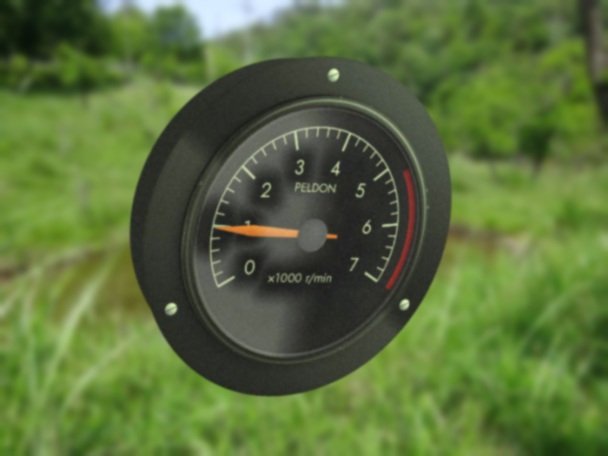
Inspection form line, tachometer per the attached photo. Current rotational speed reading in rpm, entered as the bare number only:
1000
